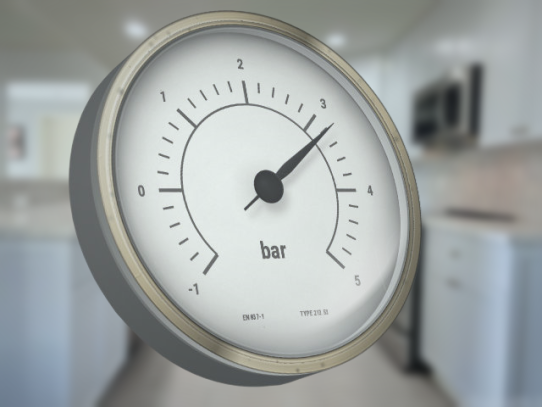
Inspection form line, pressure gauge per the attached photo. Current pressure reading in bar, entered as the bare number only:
3.2
